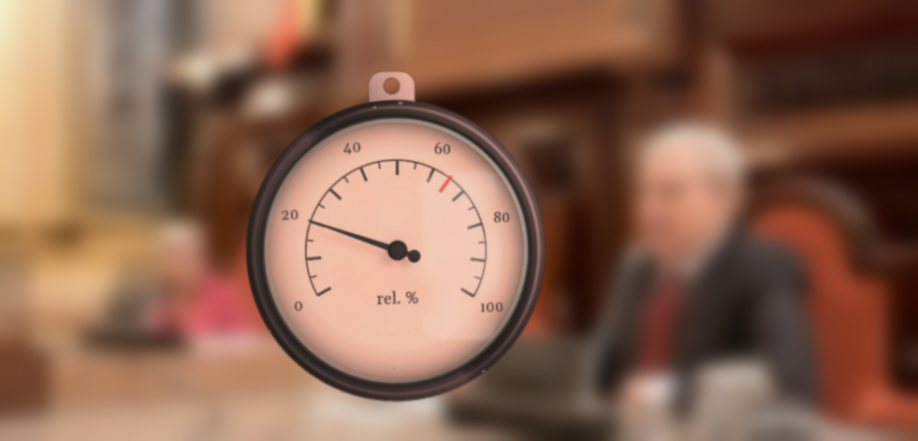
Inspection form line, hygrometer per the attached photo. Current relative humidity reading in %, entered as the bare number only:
20
